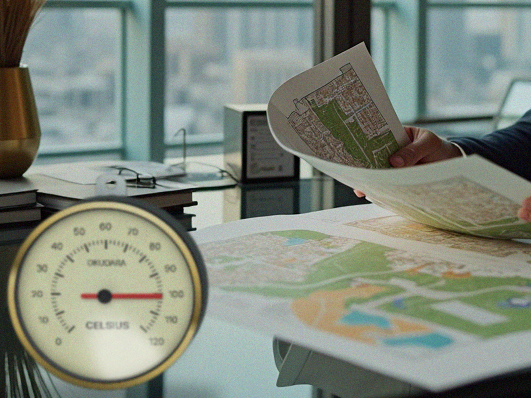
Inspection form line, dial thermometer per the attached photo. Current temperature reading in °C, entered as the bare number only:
100
